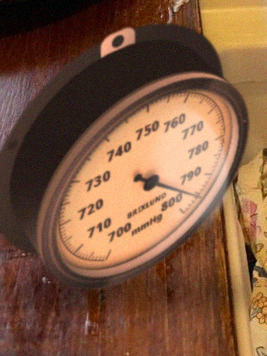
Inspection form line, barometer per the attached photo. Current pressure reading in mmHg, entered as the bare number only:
795
